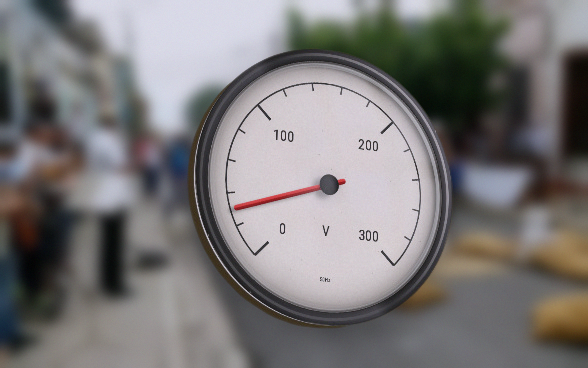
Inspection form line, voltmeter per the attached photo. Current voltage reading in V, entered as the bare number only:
30
